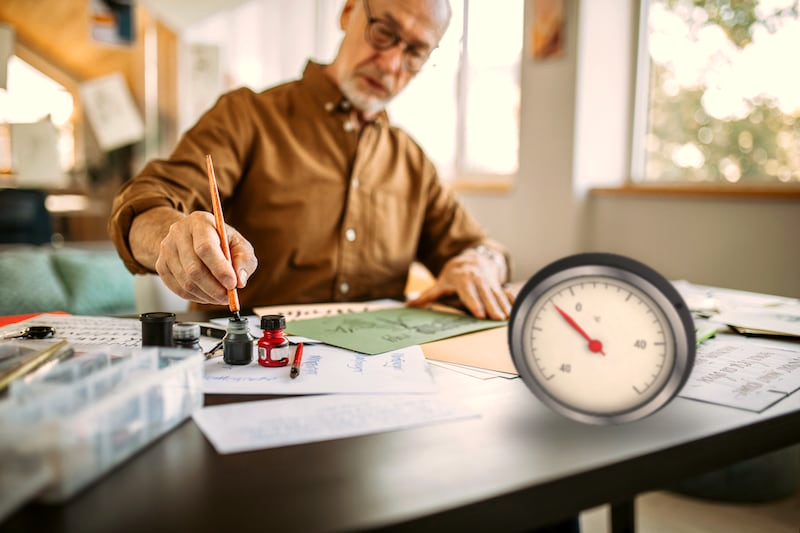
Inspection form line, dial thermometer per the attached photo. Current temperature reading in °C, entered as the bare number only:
-8
